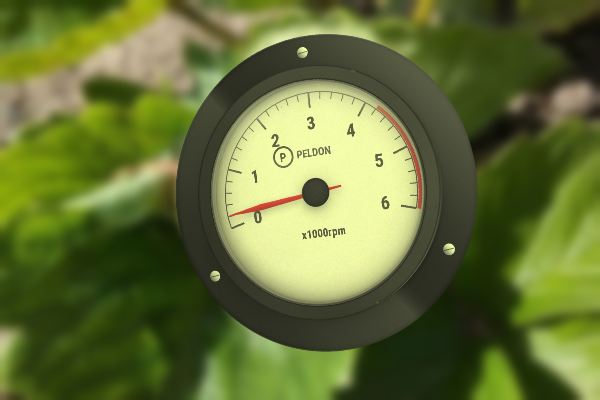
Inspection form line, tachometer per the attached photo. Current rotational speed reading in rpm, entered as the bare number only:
200
